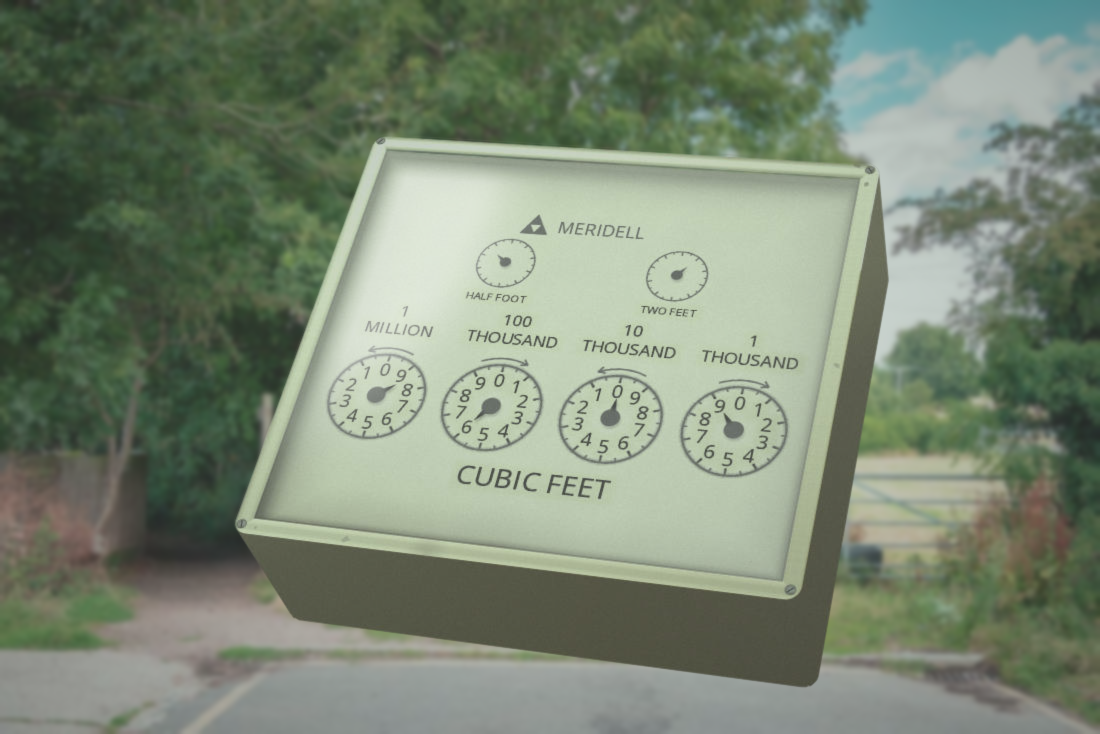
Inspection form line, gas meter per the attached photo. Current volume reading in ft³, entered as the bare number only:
859900
